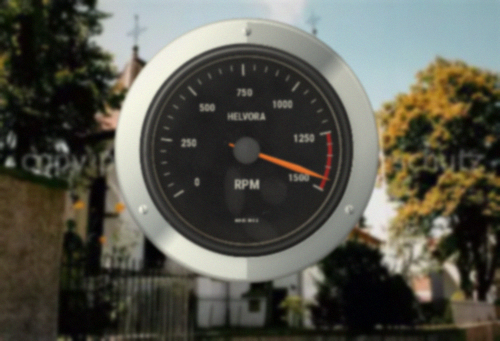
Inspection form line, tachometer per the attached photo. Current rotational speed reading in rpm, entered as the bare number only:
1450
